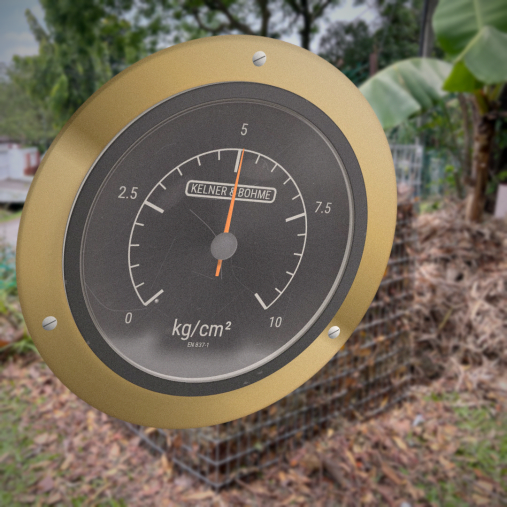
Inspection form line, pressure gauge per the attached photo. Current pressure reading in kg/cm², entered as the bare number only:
5
